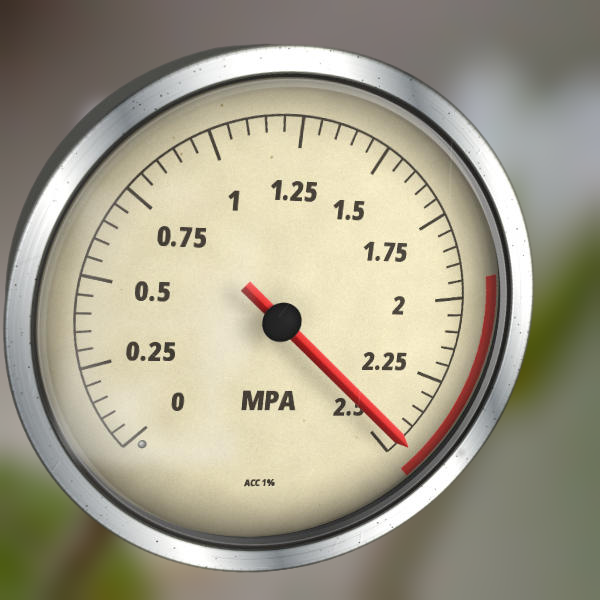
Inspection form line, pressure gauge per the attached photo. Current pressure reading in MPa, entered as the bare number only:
2.45
